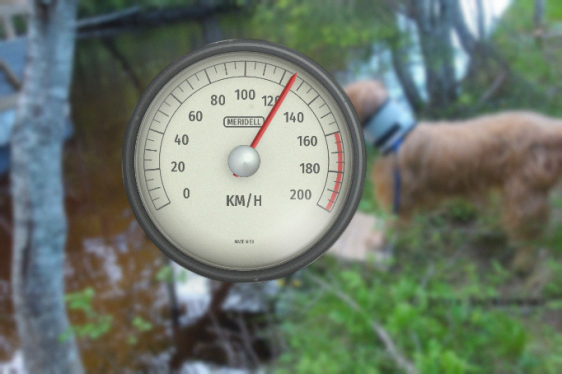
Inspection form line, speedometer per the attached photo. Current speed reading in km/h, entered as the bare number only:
125
